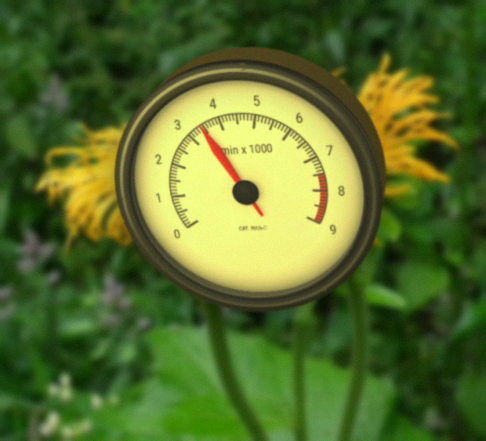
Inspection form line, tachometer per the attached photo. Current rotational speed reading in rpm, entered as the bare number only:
3500
